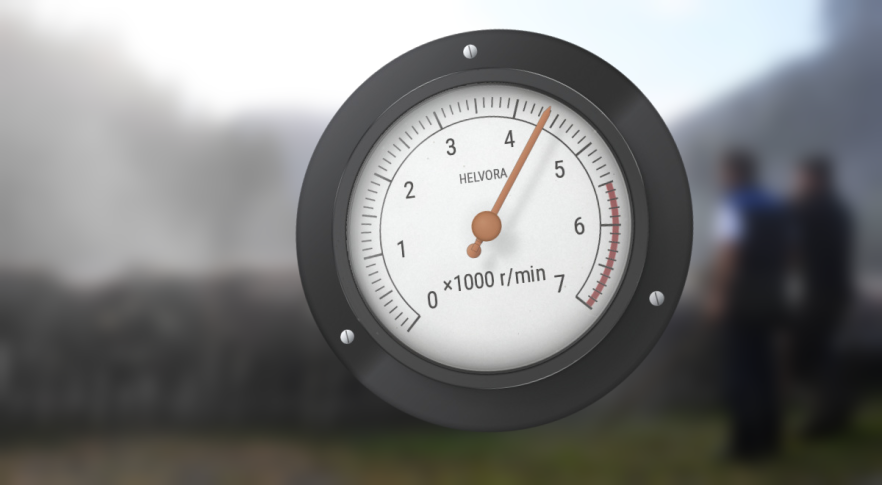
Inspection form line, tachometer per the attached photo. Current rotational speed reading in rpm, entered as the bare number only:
4400
